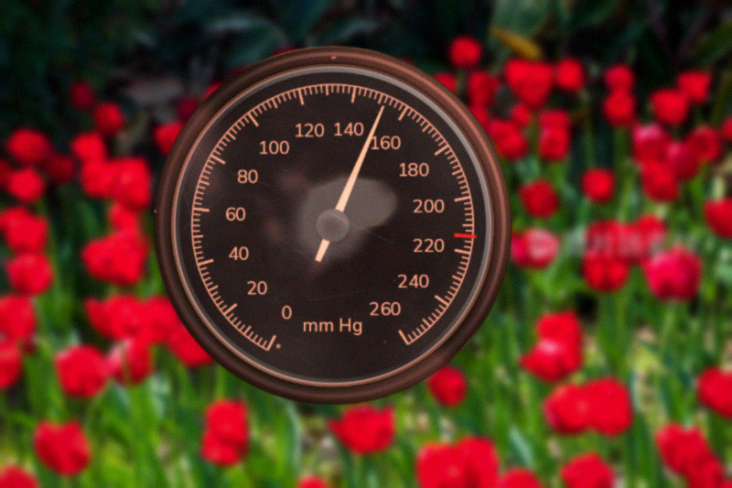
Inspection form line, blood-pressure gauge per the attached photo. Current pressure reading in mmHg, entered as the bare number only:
152
